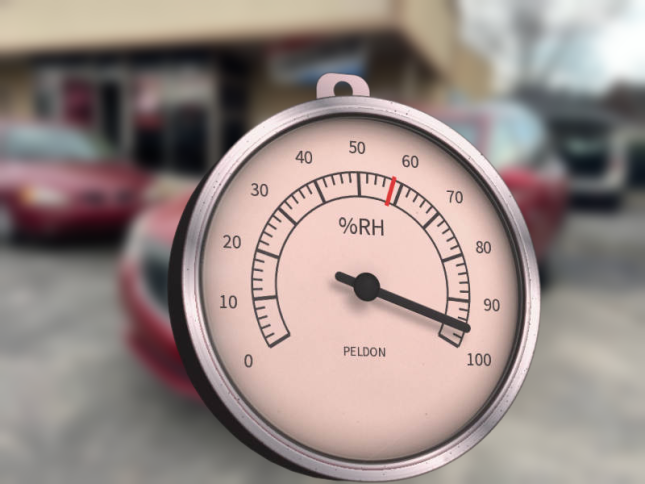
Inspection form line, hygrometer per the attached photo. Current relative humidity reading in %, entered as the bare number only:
96
